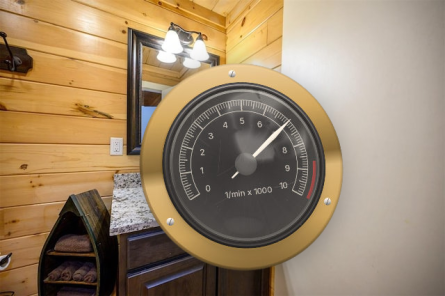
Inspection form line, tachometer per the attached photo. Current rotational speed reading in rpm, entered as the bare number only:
7000
